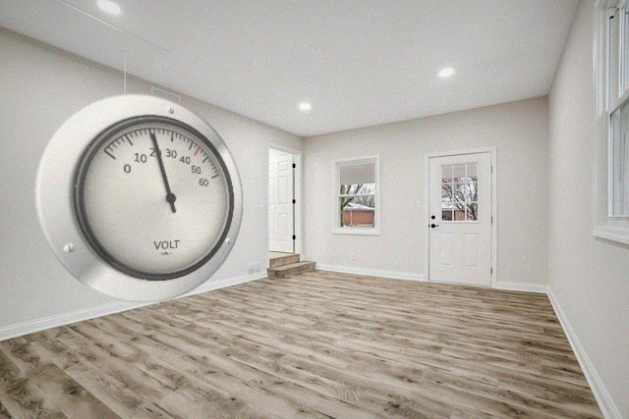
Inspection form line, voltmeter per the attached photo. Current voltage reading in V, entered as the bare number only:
20
